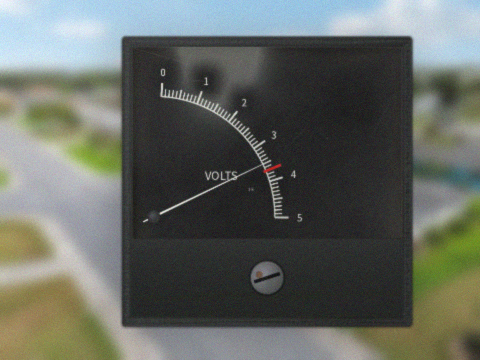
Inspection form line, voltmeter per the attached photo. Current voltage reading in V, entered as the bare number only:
3.5
